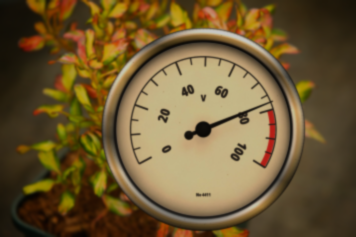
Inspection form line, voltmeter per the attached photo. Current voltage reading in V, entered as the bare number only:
77.5
